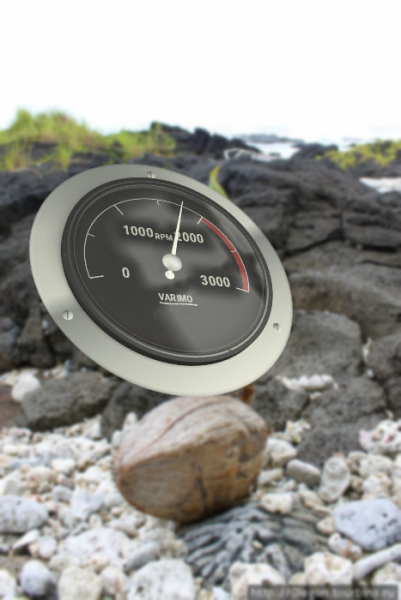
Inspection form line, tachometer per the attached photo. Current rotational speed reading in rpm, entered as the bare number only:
1750
